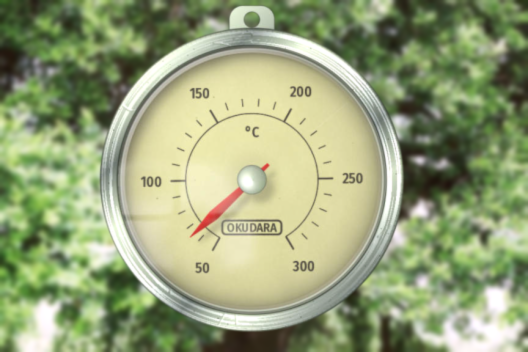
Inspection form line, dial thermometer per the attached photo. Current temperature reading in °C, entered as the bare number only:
65
